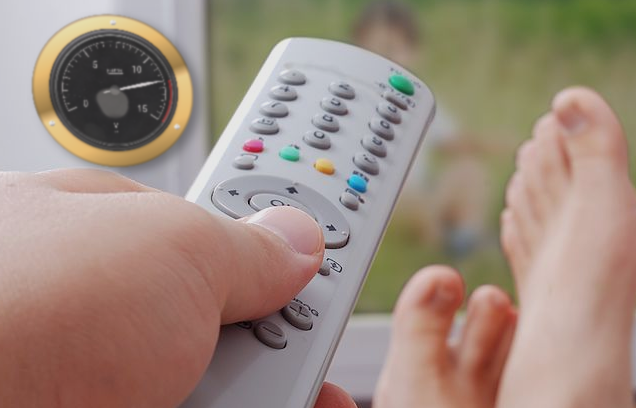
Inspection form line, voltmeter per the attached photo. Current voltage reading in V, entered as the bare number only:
12
